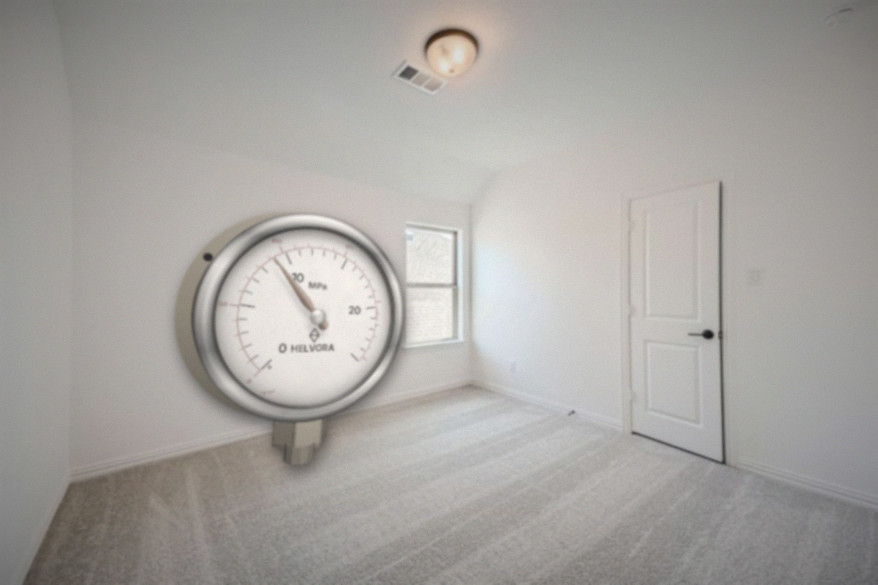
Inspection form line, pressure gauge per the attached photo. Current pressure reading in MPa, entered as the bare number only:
9
